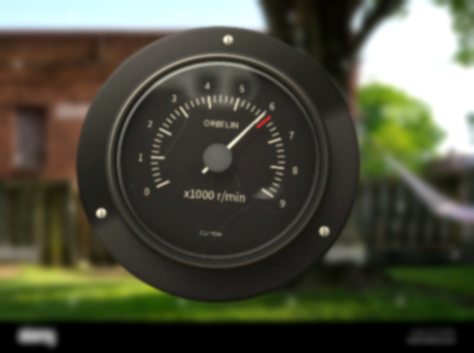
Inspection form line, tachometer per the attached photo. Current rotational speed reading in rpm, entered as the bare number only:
6000
